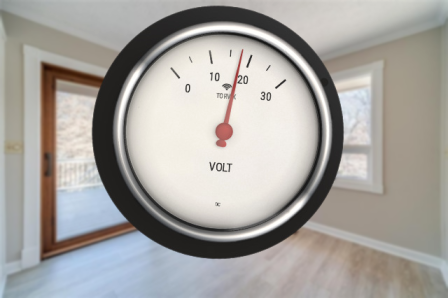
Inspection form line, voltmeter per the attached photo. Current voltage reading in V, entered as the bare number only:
17.5
